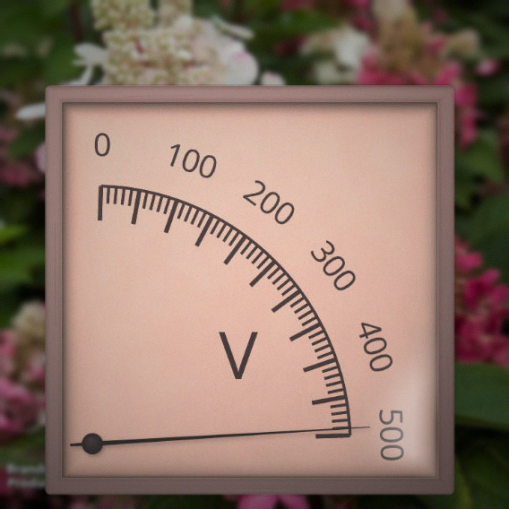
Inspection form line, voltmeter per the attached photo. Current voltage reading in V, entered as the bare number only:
490
